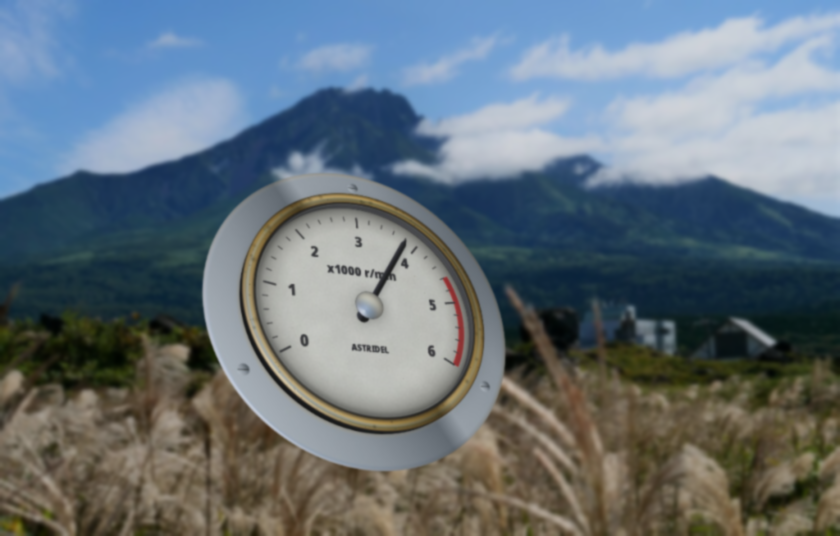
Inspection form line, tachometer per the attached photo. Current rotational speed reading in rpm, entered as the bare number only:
3800
